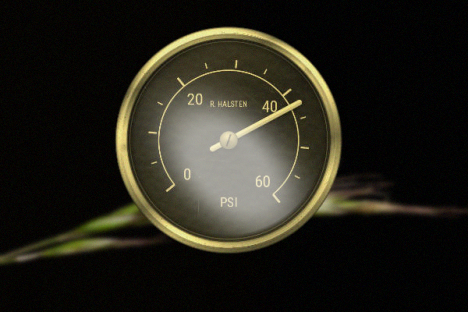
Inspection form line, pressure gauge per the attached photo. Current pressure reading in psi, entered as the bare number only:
42.5
